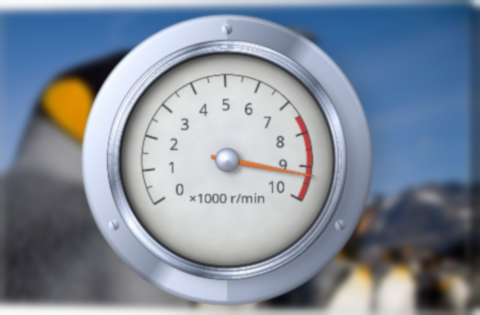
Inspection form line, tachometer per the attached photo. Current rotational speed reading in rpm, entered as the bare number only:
9250
